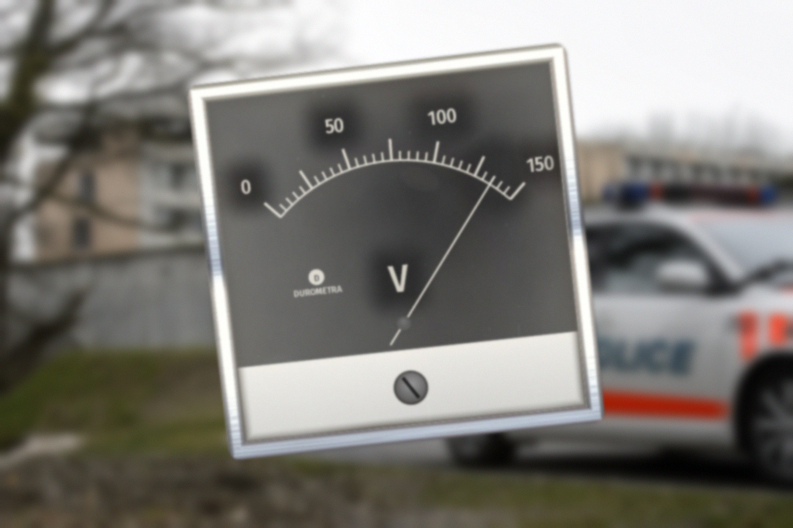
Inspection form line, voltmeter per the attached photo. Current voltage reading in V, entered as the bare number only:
135
